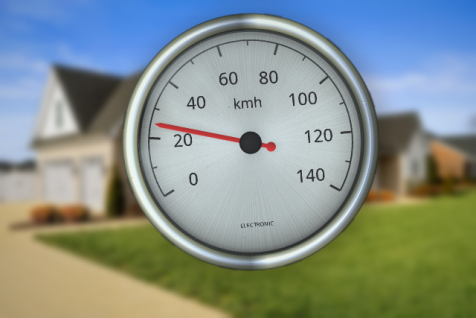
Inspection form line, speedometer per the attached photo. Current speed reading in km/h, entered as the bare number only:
25
